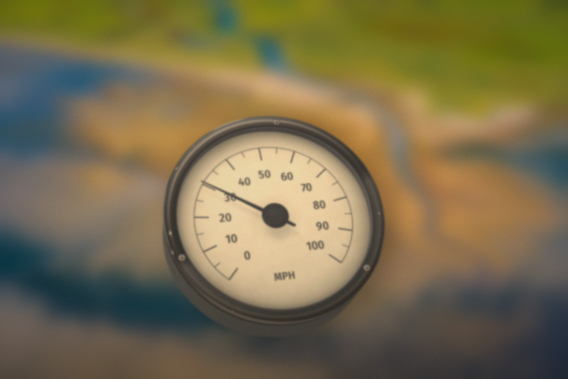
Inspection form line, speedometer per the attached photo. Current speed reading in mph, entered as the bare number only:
30
